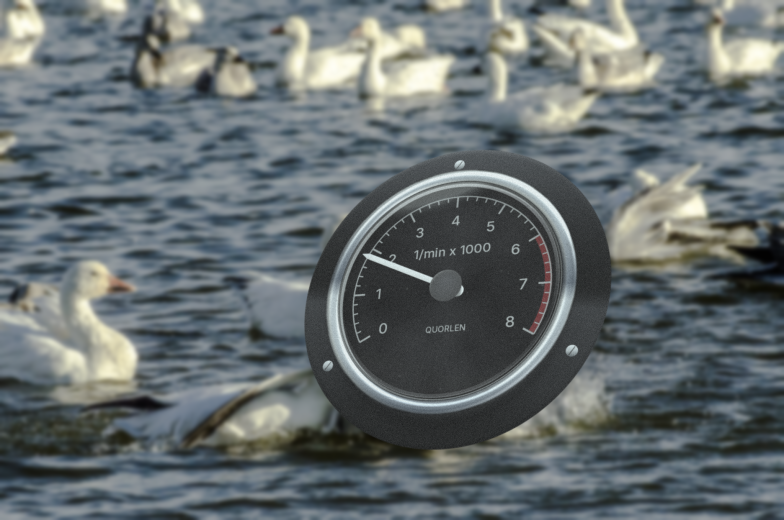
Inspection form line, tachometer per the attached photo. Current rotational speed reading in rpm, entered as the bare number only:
1800
